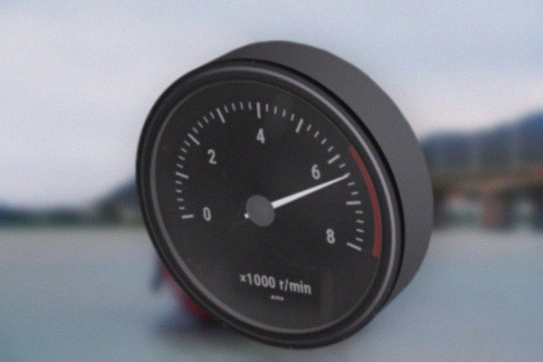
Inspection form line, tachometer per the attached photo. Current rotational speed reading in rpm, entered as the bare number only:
6400
